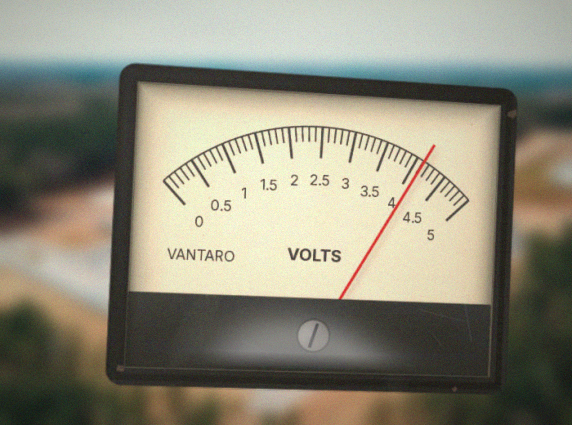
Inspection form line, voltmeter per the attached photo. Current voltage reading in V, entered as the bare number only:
4.1
